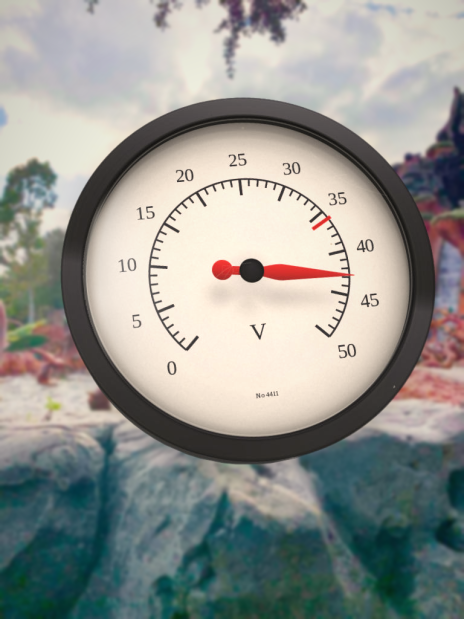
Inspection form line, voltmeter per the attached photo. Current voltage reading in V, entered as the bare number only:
43
